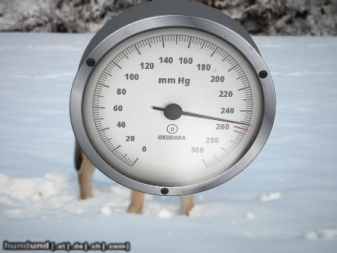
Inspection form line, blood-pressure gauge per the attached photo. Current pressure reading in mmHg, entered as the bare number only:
250
